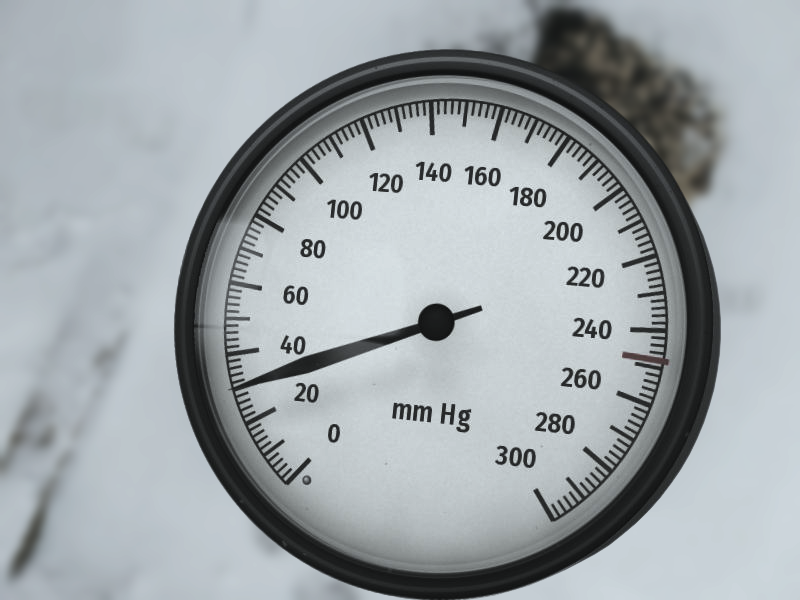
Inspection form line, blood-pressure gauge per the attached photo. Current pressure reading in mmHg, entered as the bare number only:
30
